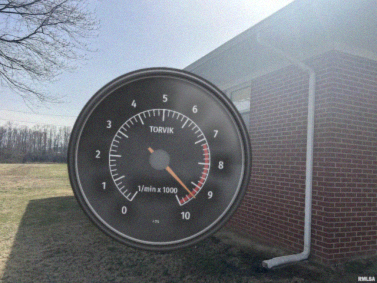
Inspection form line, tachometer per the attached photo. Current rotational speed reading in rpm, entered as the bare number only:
9400
